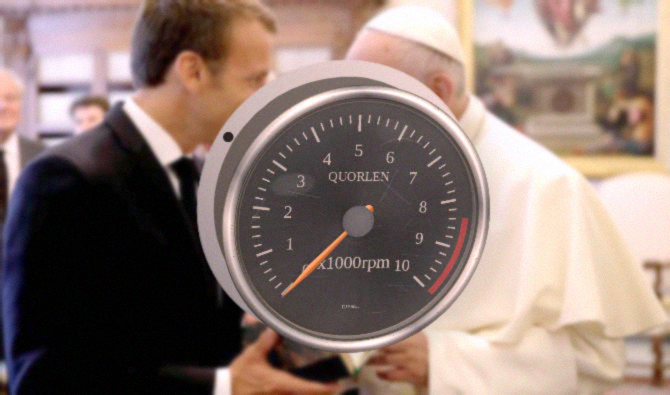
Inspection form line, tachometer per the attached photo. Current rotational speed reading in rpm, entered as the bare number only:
0
